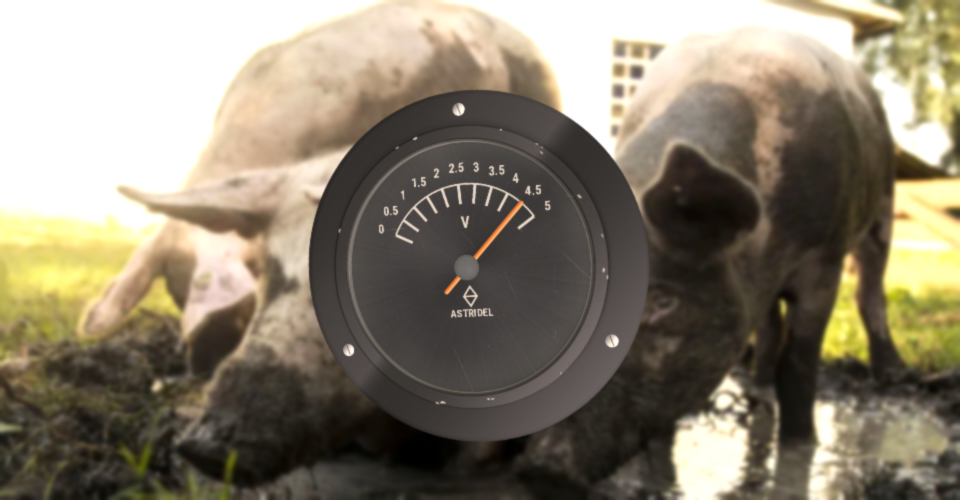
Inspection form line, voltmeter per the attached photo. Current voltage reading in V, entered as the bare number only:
4.5
